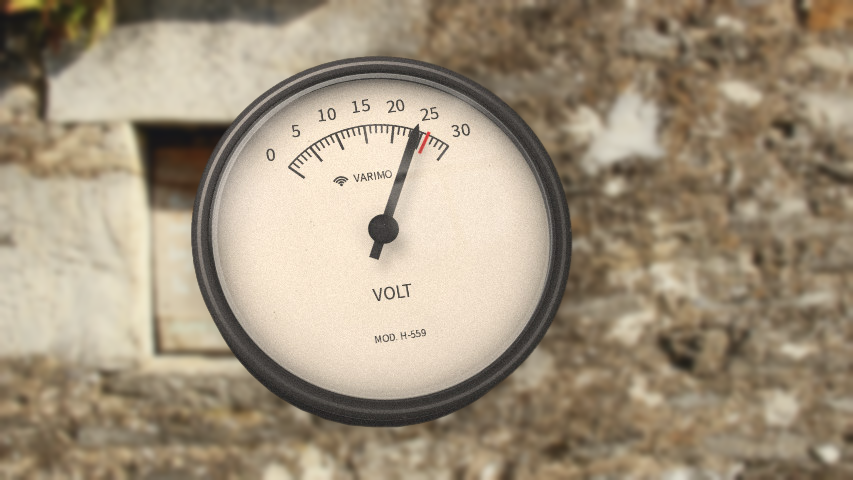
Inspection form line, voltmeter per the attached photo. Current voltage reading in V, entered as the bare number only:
24
